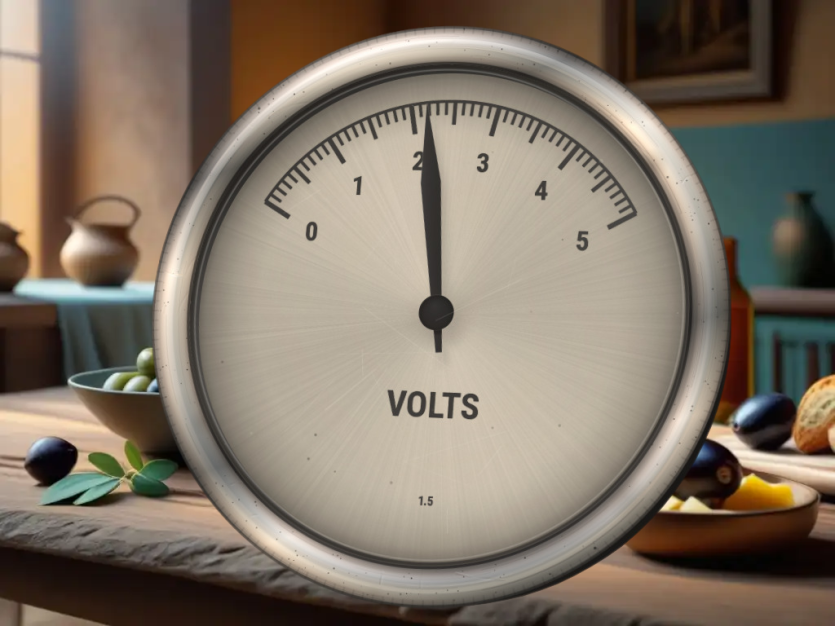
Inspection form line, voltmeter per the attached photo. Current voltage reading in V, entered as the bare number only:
2.2
